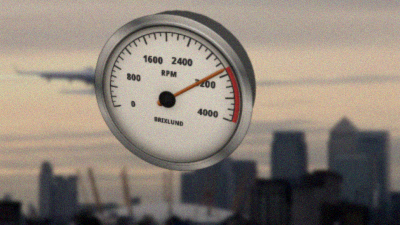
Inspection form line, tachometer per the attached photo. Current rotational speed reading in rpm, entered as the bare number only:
3100
